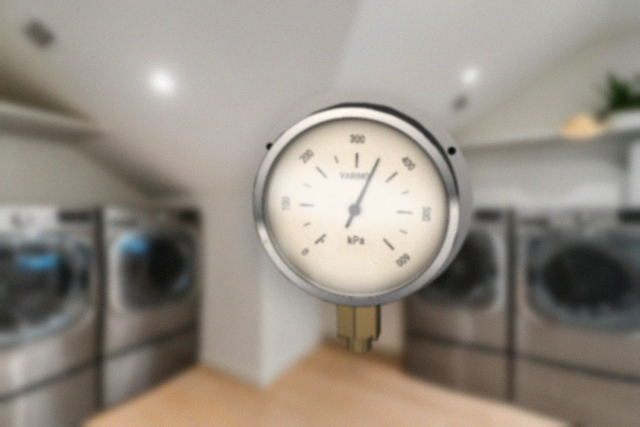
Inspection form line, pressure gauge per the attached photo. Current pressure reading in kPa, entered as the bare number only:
350
